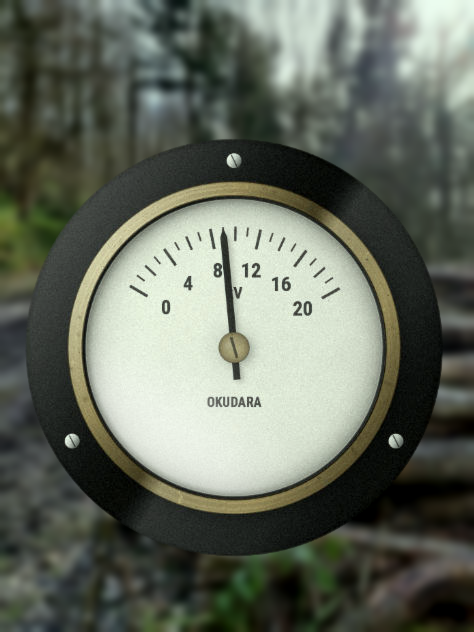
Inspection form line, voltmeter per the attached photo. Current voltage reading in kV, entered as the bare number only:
9
